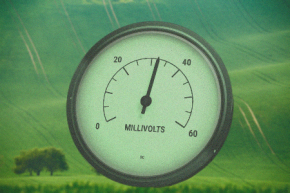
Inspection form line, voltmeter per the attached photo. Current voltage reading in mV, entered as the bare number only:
32.5
